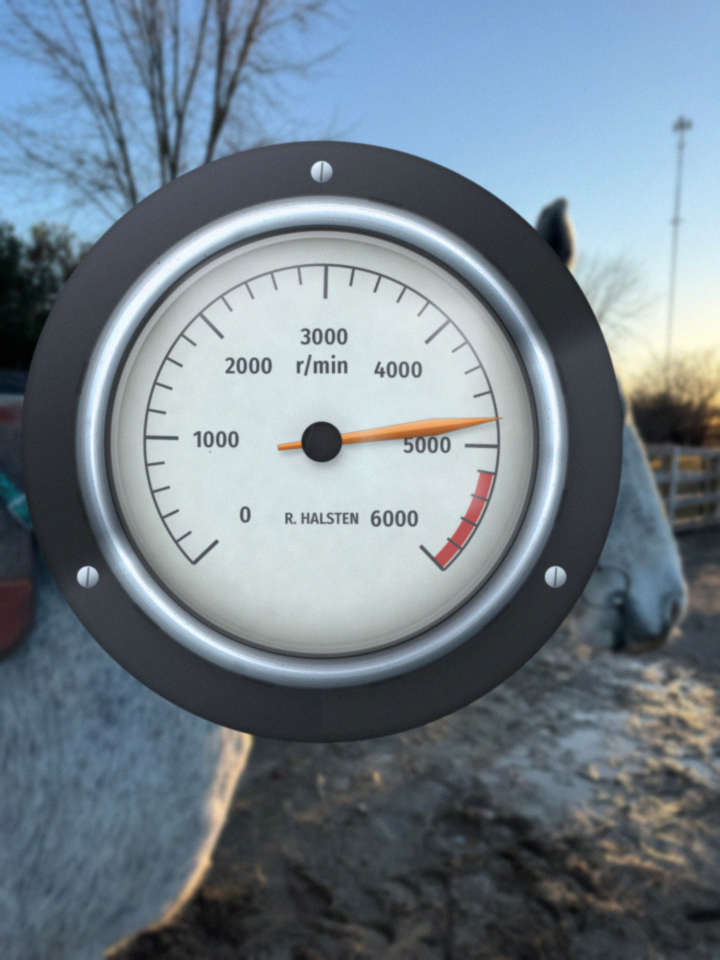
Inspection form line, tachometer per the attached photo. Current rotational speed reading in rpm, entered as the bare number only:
4800
